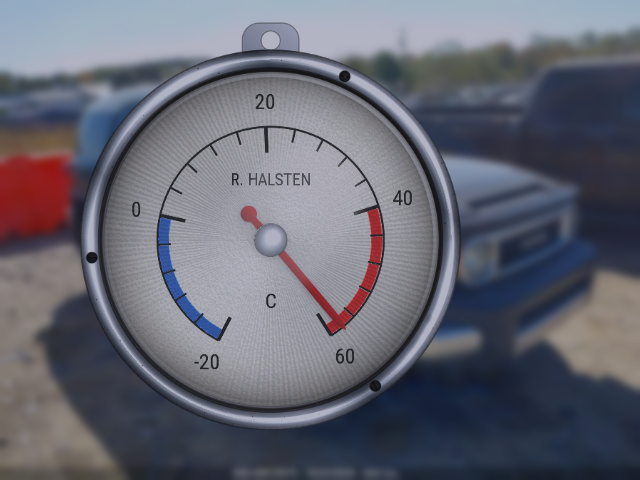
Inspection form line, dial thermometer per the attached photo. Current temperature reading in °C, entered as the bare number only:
58
